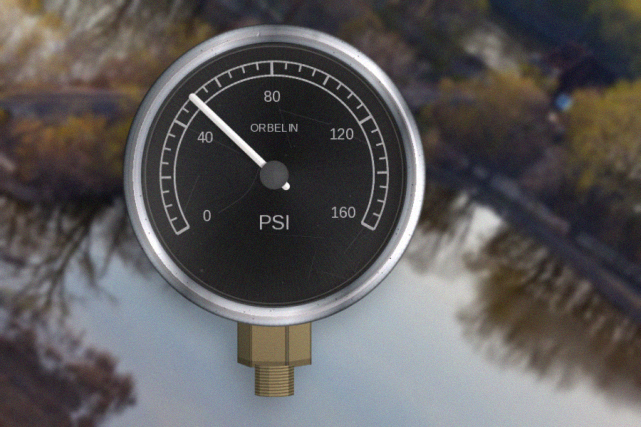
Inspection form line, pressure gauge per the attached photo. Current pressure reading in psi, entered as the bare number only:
50
